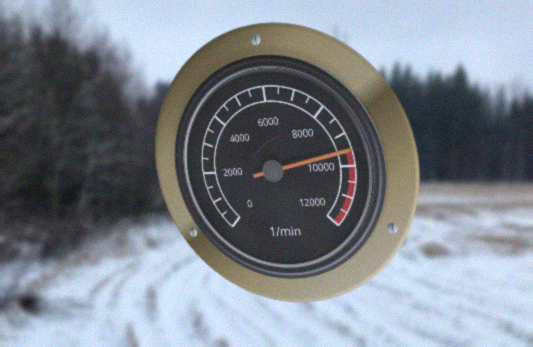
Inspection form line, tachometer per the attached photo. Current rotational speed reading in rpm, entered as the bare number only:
9500
